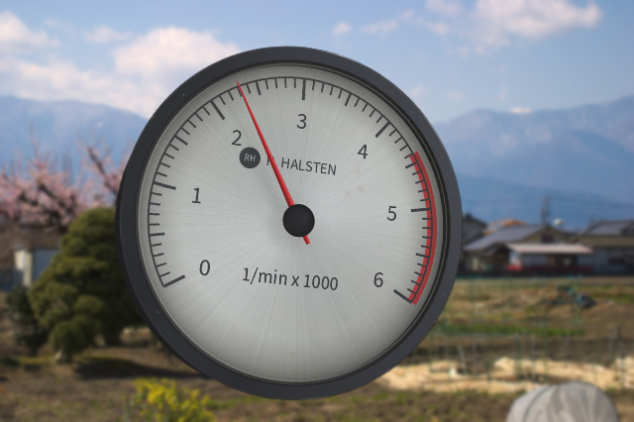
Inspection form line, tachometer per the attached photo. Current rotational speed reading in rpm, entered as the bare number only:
2300
